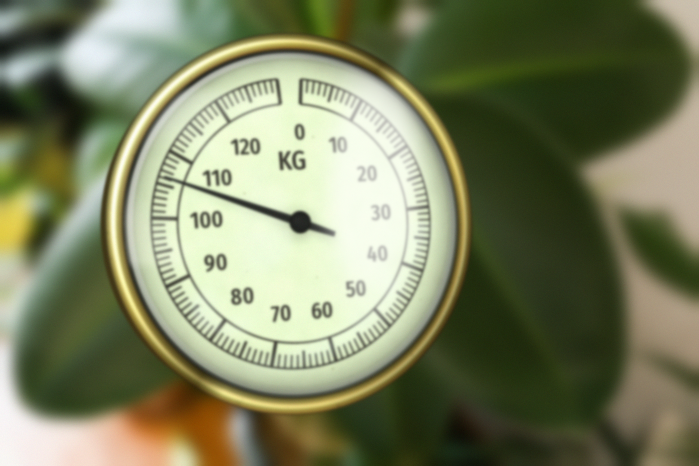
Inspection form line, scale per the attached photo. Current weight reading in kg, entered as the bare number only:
106
